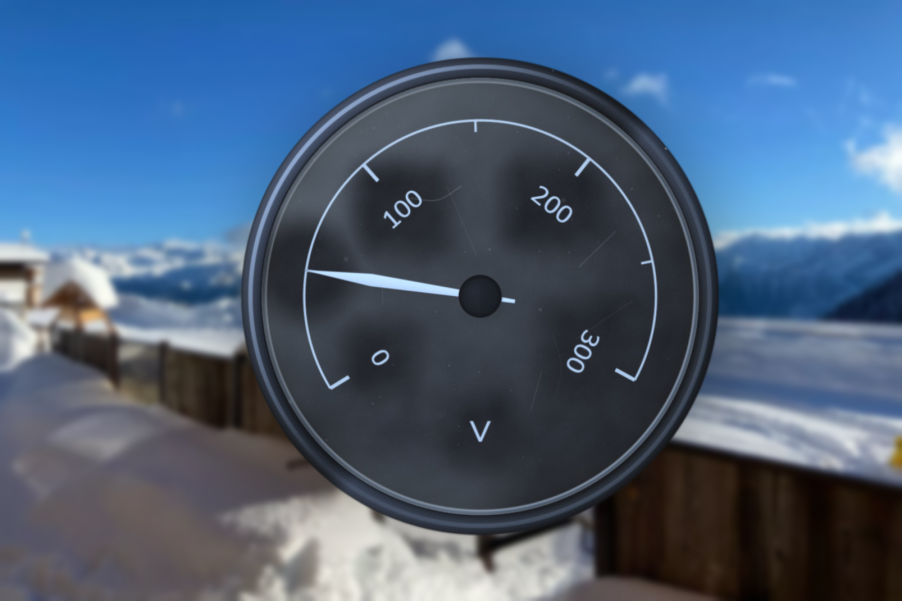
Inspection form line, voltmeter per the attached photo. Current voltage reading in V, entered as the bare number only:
50
